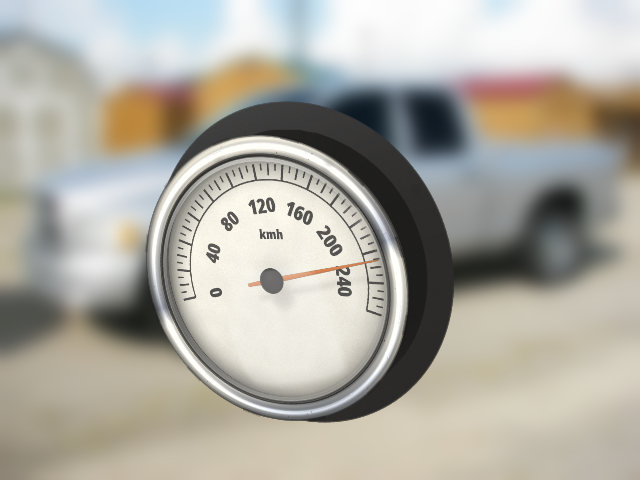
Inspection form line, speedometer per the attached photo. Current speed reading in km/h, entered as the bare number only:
225
